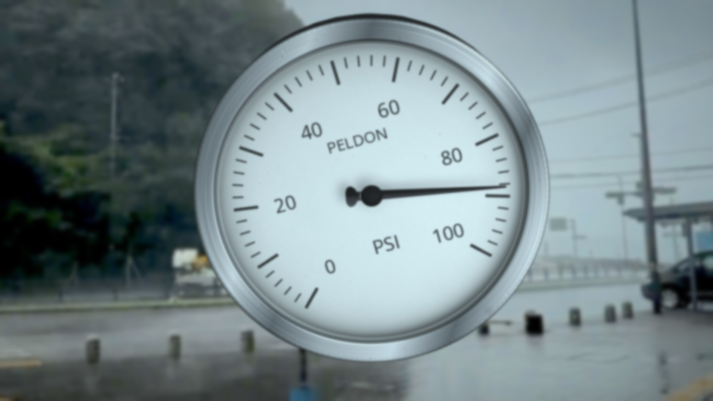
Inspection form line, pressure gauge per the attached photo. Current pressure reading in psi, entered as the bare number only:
88
